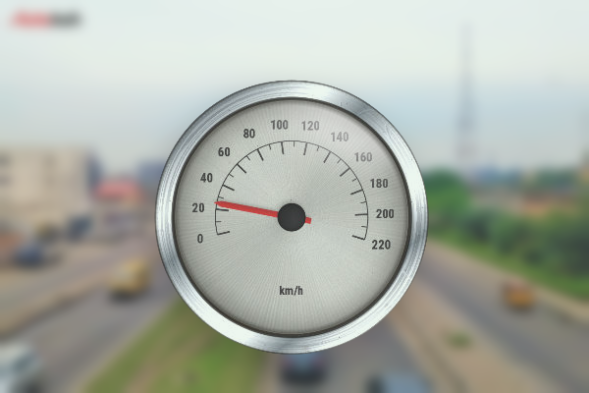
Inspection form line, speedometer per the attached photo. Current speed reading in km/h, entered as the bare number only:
25
